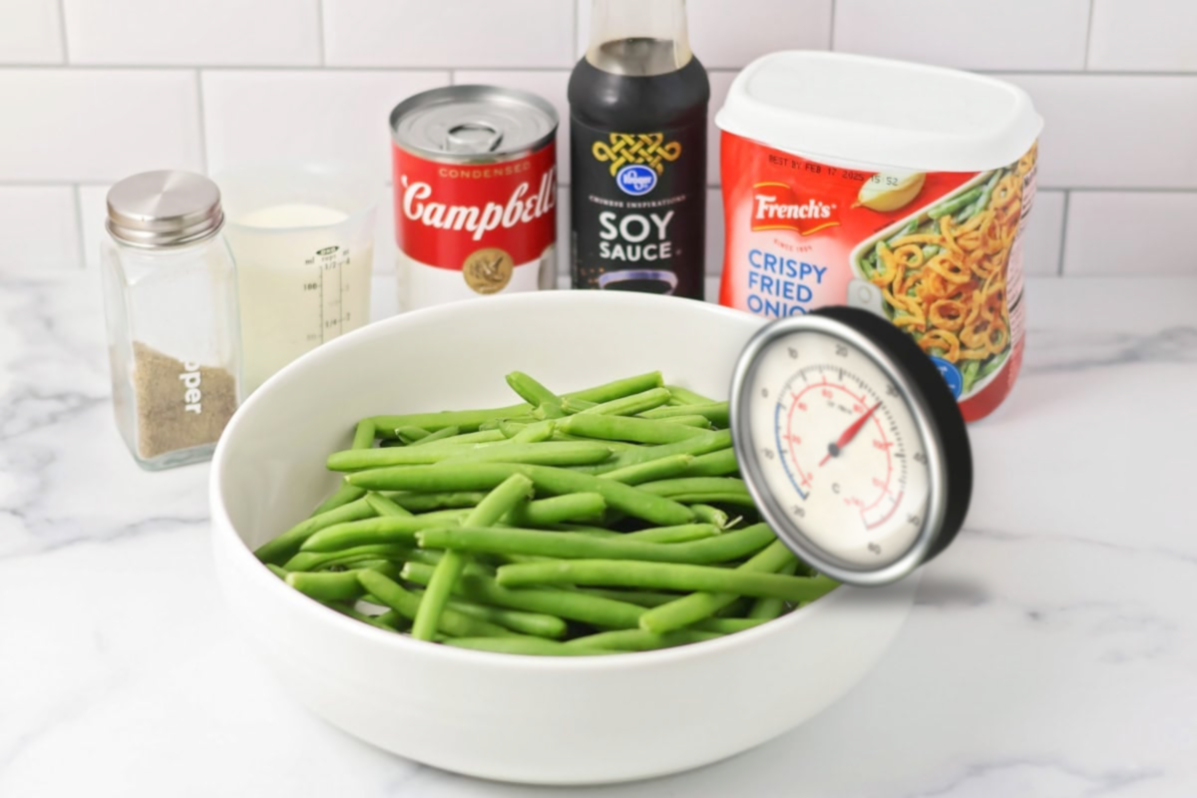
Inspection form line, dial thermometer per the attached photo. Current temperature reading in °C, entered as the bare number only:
30
